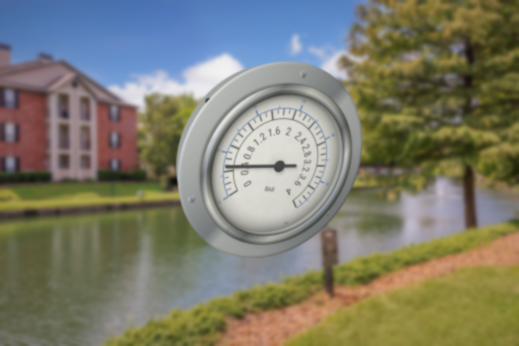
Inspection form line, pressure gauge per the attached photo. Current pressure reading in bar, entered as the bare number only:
0.5
